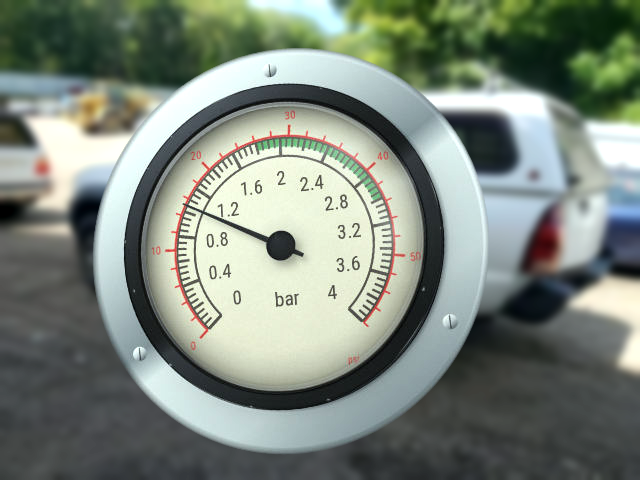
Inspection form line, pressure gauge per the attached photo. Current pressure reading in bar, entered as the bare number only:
1.05
